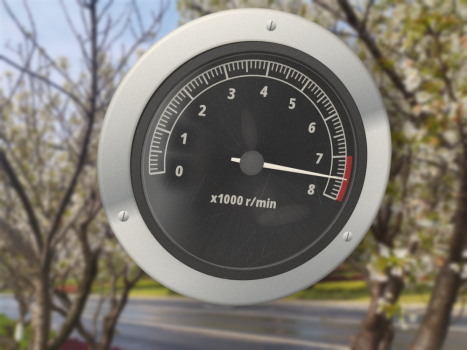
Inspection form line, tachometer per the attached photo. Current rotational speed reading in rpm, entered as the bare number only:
7500
